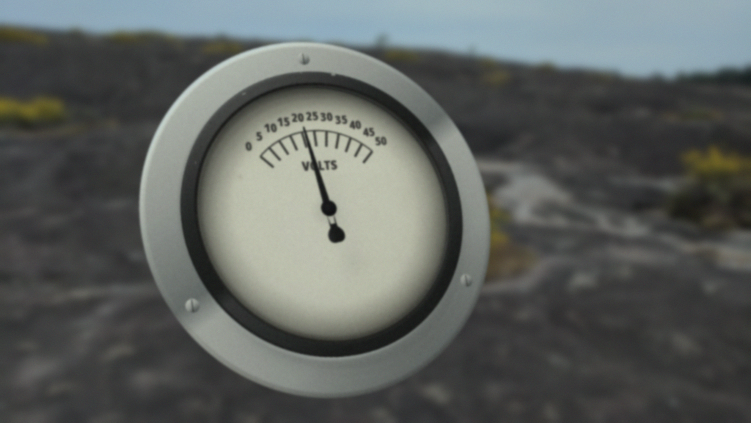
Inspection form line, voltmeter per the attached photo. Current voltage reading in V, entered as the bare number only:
20
